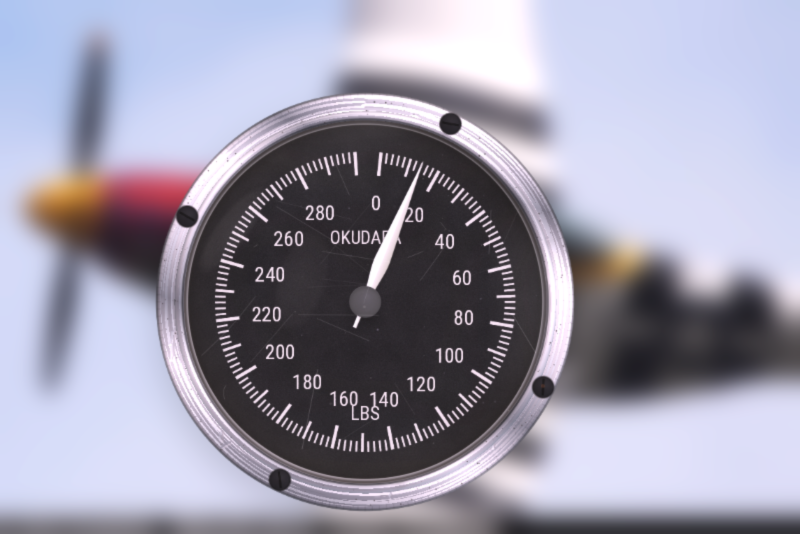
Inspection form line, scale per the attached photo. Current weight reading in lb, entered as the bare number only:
14
